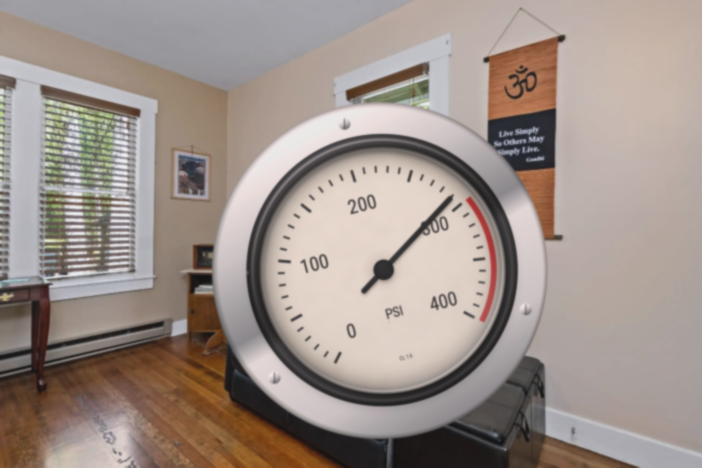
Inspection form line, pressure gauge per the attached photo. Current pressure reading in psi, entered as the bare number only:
290
